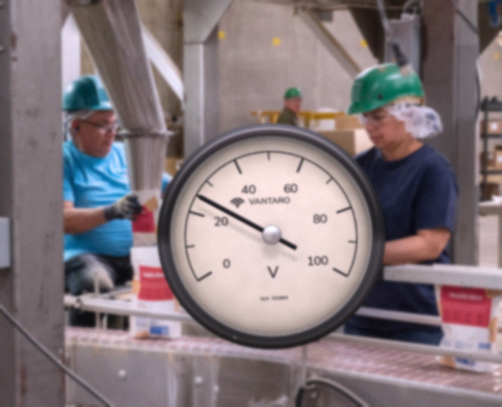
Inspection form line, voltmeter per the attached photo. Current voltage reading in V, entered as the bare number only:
25
